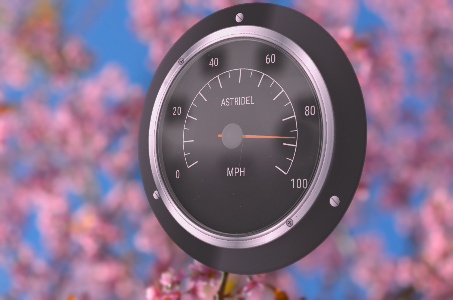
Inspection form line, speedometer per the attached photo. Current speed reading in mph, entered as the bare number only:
87.5
